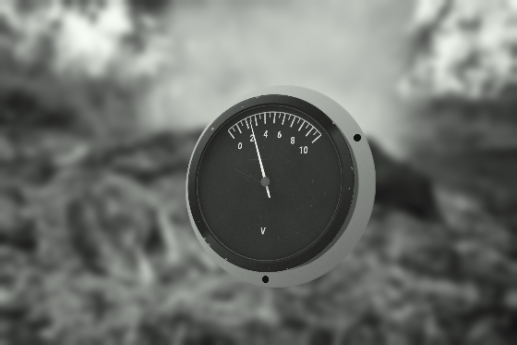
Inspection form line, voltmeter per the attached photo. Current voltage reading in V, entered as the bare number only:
2.5
